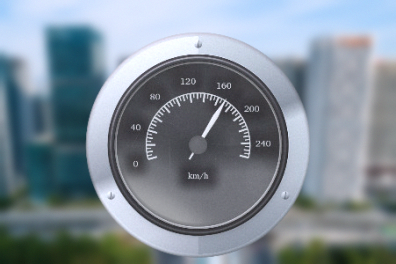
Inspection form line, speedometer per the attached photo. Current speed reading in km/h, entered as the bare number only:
170
